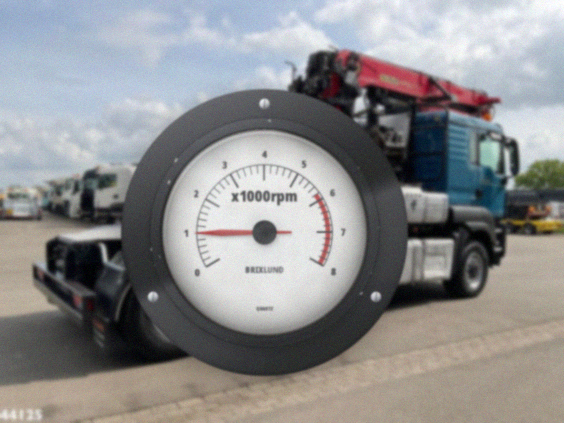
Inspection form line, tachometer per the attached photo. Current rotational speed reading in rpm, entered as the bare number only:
1000
